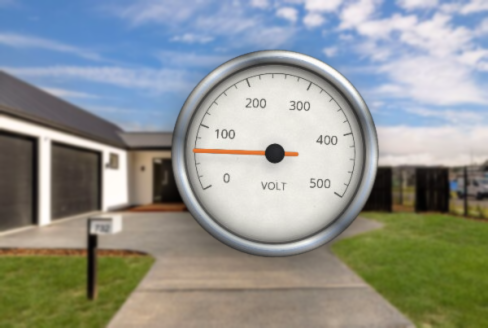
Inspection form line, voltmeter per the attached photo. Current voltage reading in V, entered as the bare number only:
60
